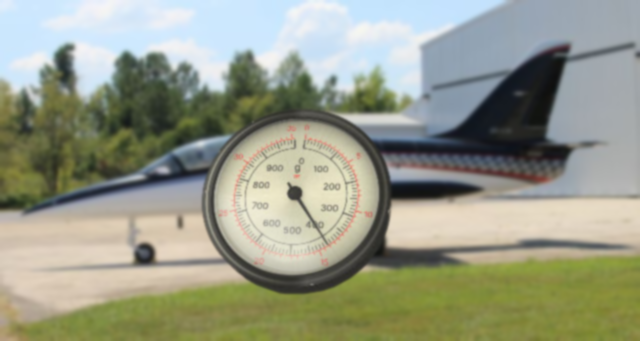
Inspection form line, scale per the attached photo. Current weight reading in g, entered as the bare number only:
400
